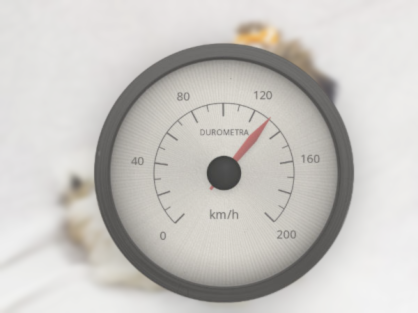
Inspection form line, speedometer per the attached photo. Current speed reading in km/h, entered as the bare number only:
130
